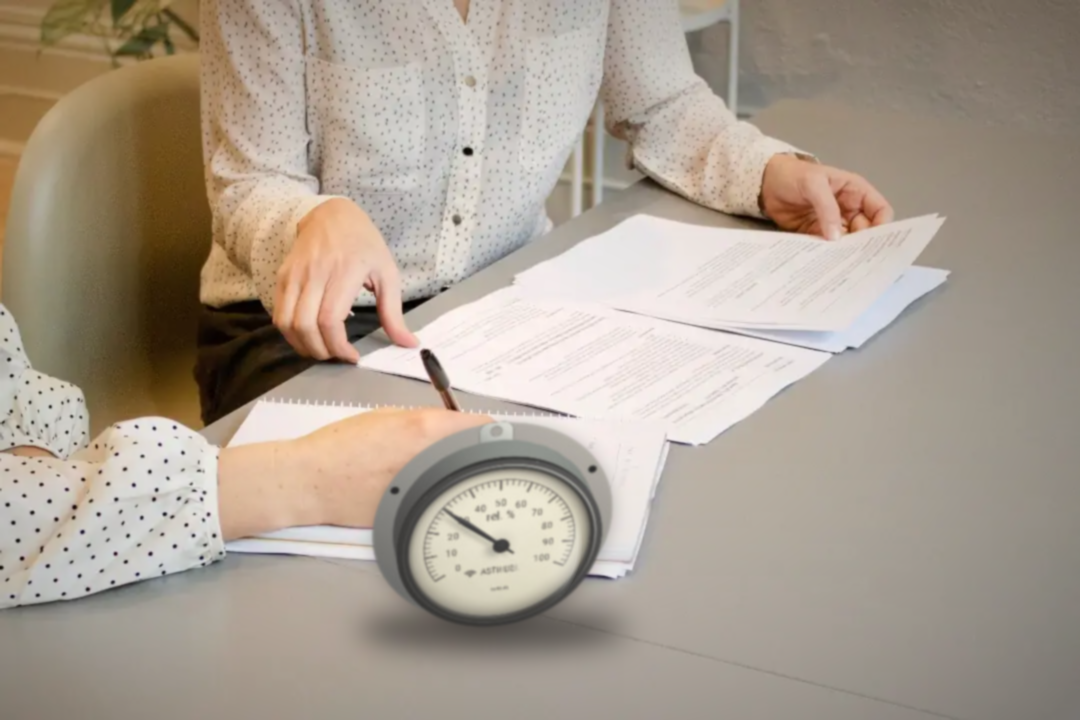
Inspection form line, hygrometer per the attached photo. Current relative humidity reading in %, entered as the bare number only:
30
